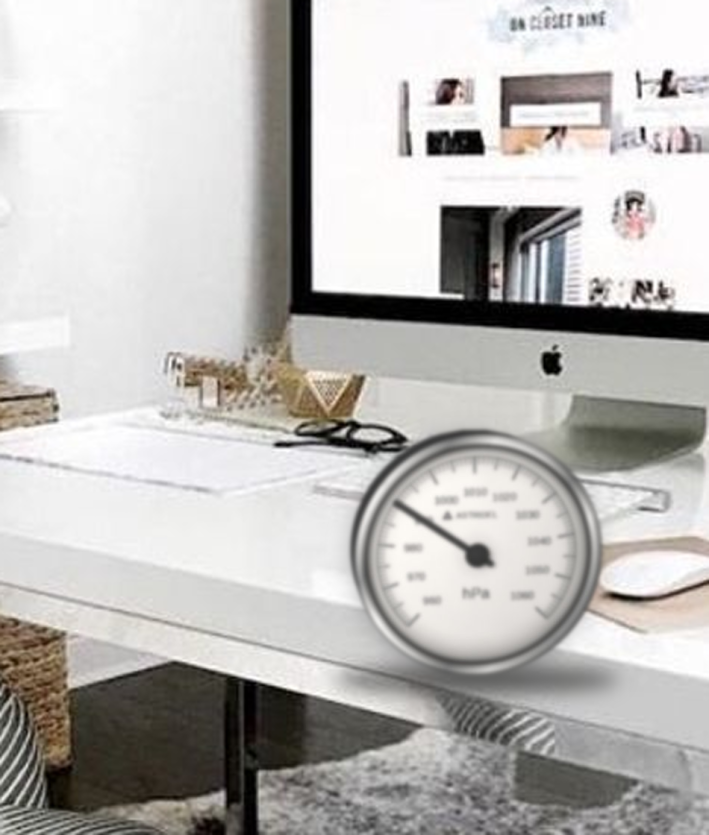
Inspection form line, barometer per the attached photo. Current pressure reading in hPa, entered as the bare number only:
990
